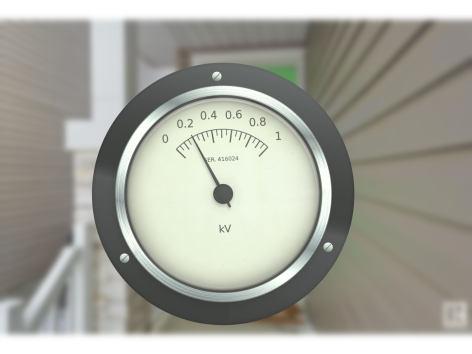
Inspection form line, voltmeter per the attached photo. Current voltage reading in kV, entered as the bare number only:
0.2
